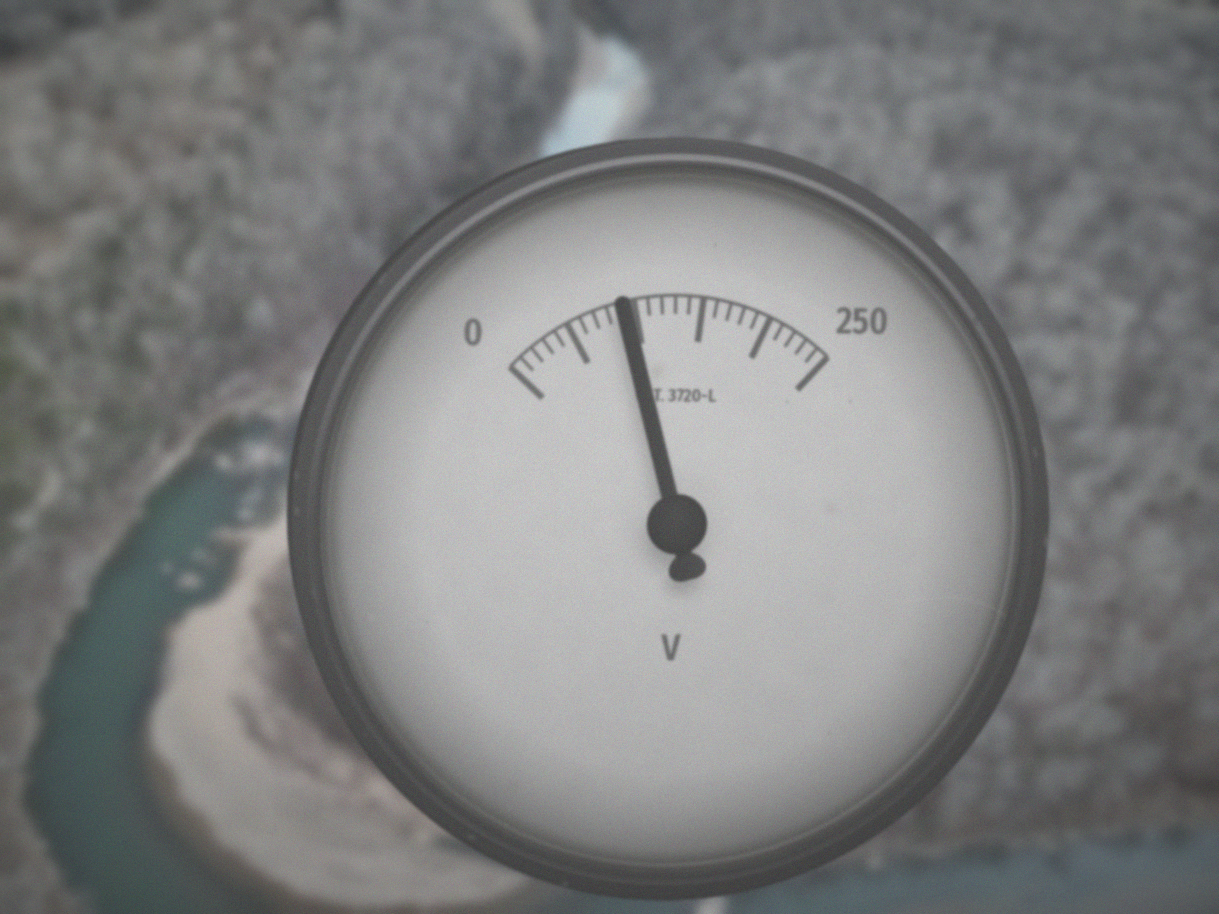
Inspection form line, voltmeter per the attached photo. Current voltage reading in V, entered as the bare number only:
90
